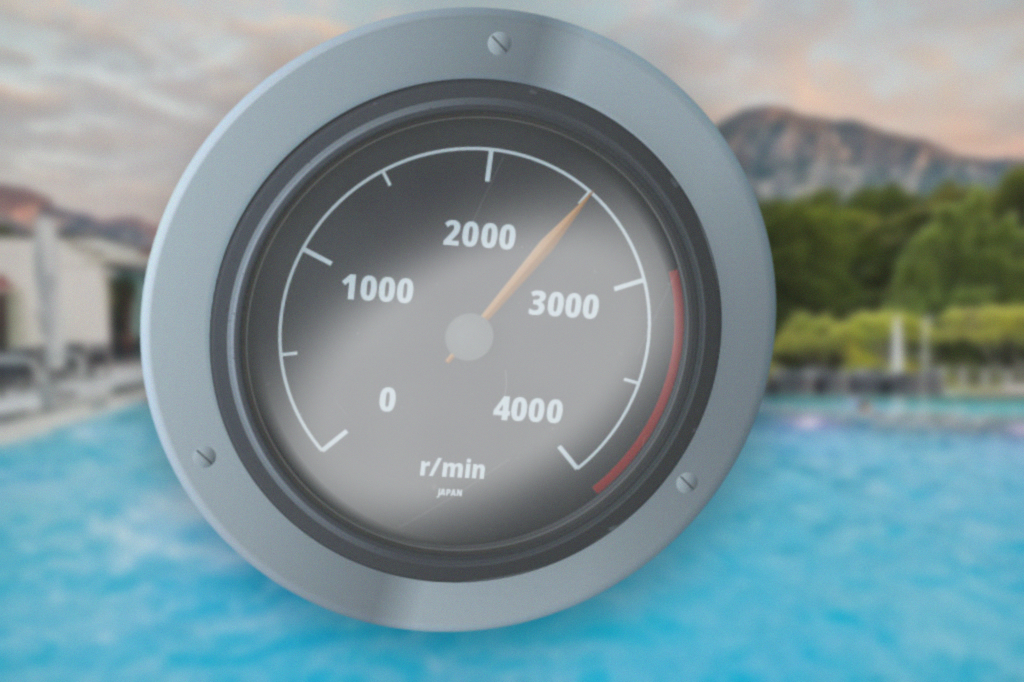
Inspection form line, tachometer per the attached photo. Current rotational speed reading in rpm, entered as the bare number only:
2500
